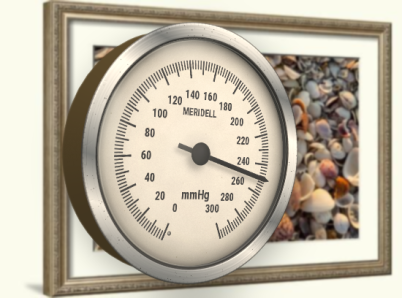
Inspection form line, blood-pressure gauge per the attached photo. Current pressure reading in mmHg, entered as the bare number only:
250
